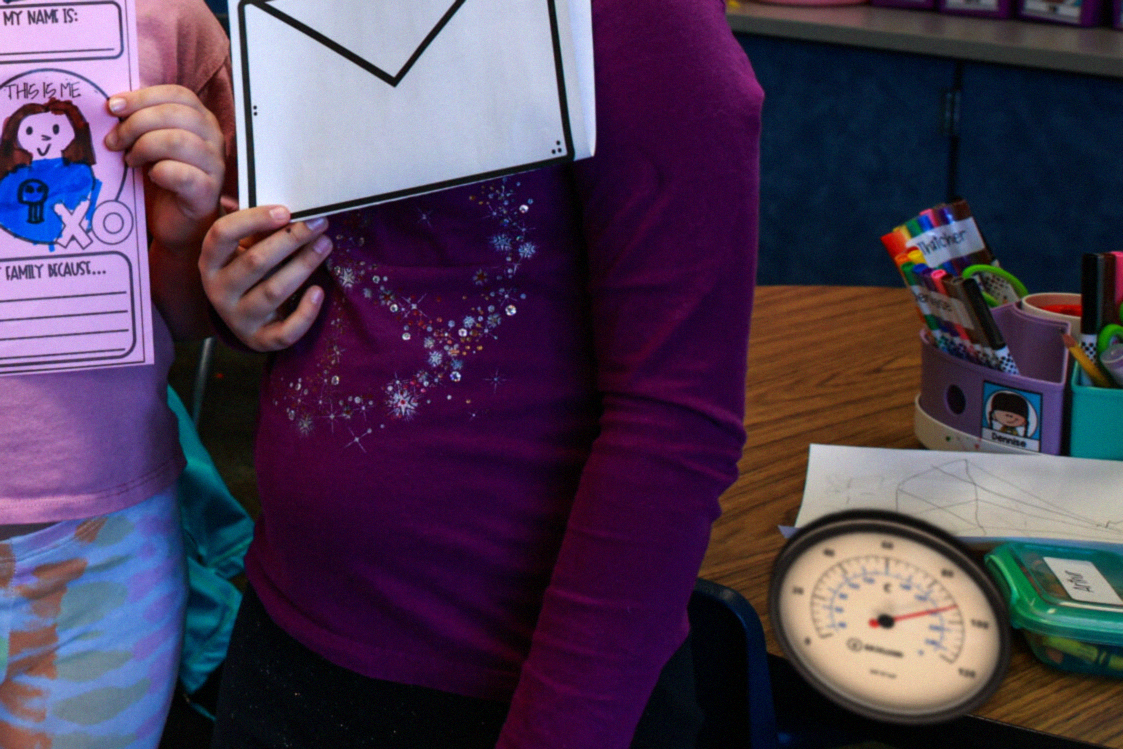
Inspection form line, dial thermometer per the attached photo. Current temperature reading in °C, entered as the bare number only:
92
